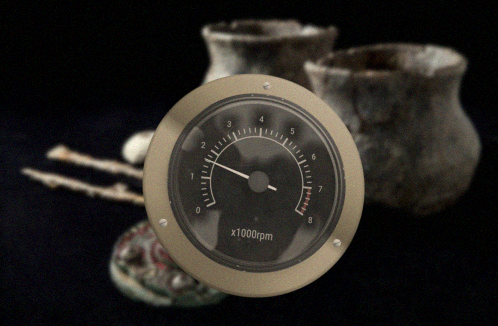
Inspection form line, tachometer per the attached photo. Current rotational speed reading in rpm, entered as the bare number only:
1600
